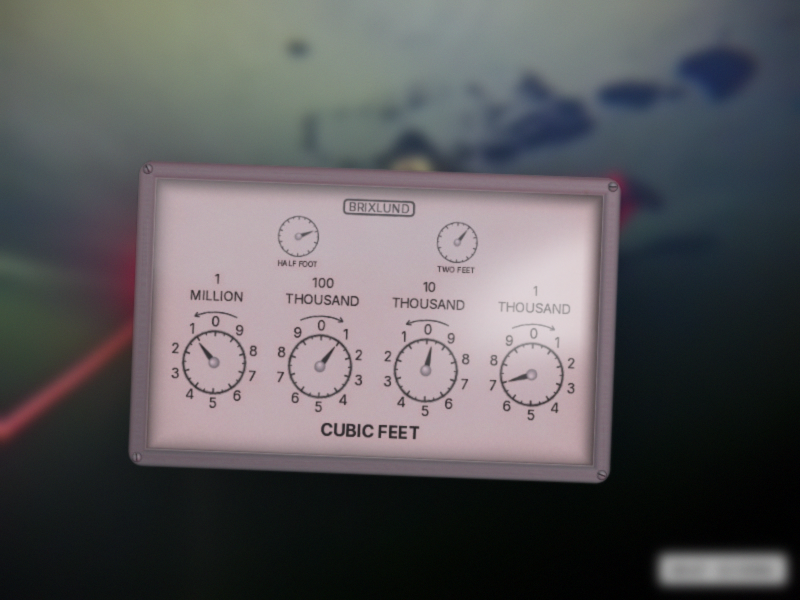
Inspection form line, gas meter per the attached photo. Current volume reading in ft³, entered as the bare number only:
109700
